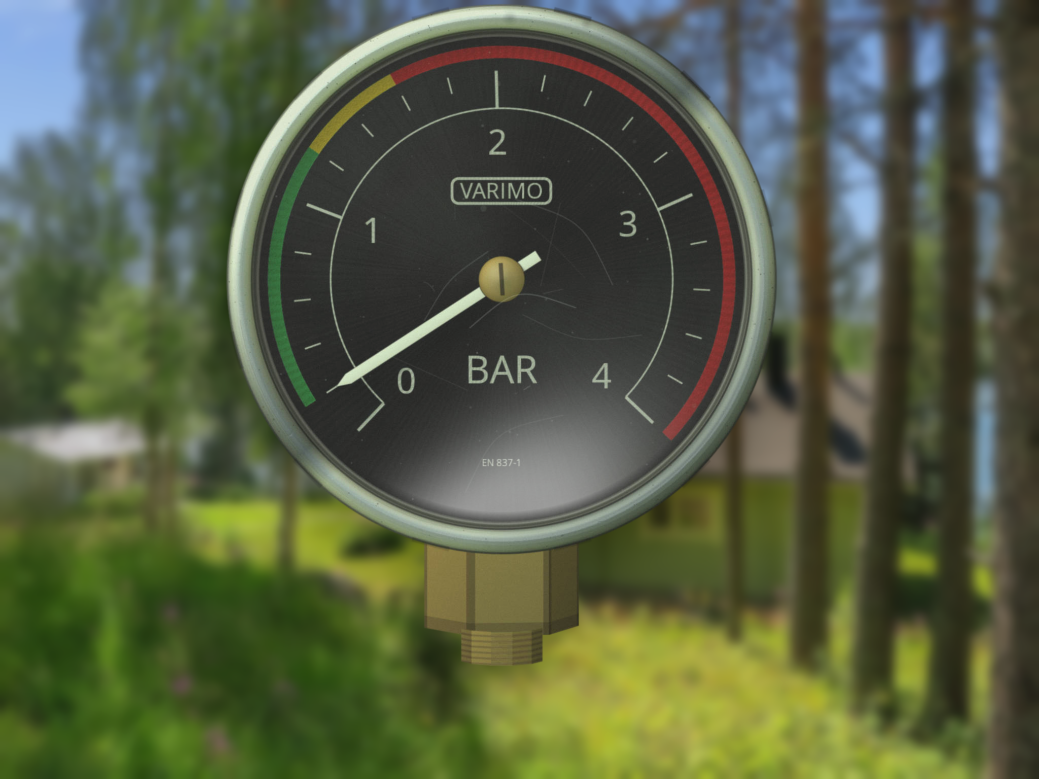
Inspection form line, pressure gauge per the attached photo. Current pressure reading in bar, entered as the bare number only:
0.2
